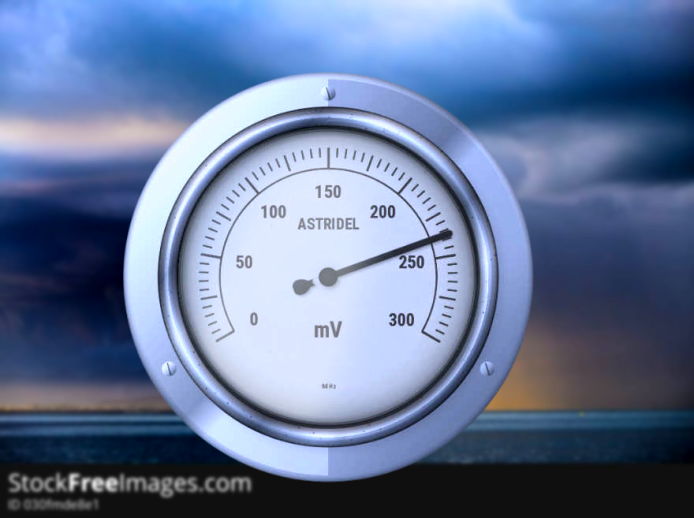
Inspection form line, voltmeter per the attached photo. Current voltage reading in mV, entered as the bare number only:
237.5
